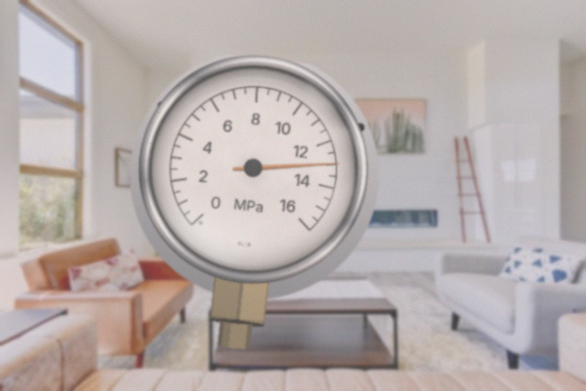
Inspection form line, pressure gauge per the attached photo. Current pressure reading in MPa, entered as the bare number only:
13
